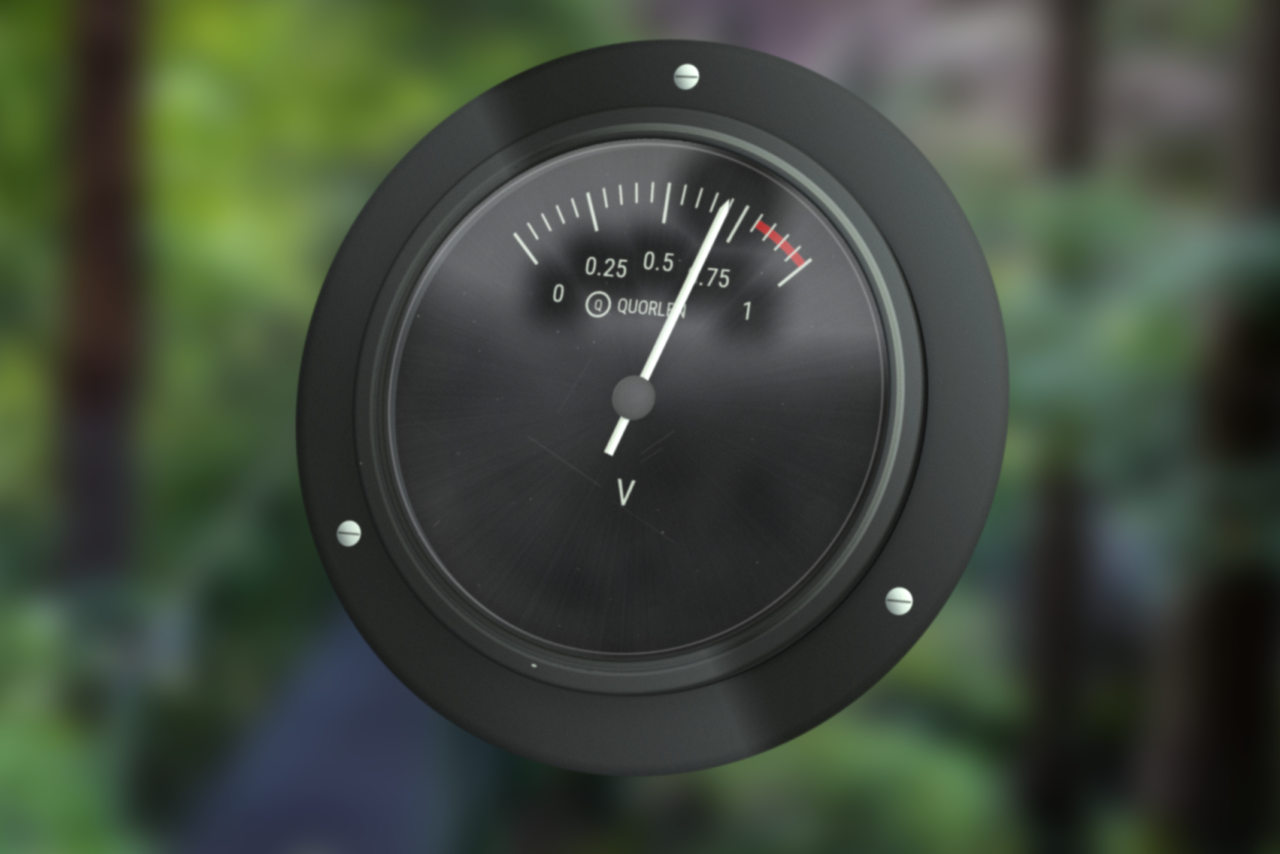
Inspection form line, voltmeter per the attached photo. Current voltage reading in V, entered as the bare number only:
0.7
